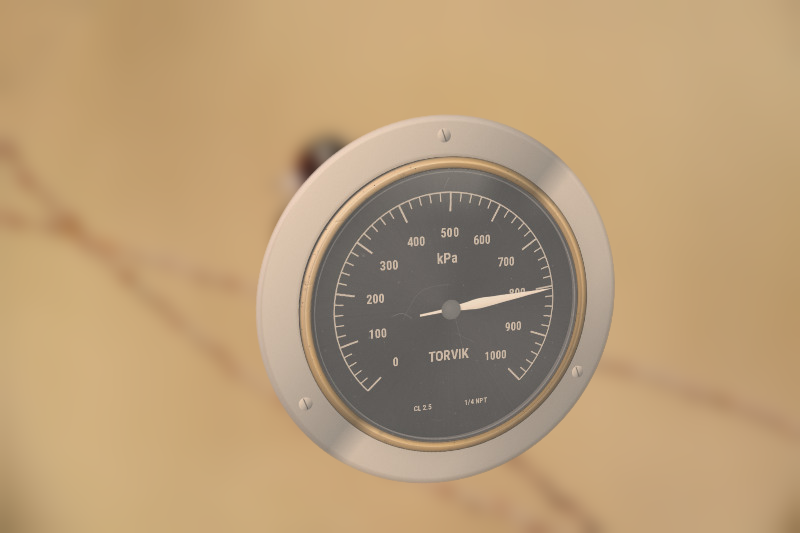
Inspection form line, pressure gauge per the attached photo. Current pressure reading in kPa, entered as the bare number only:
800
